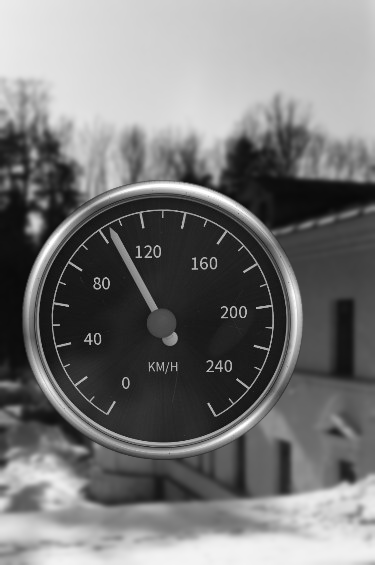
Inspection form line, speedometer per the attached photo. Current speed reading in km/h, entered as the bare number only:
105
